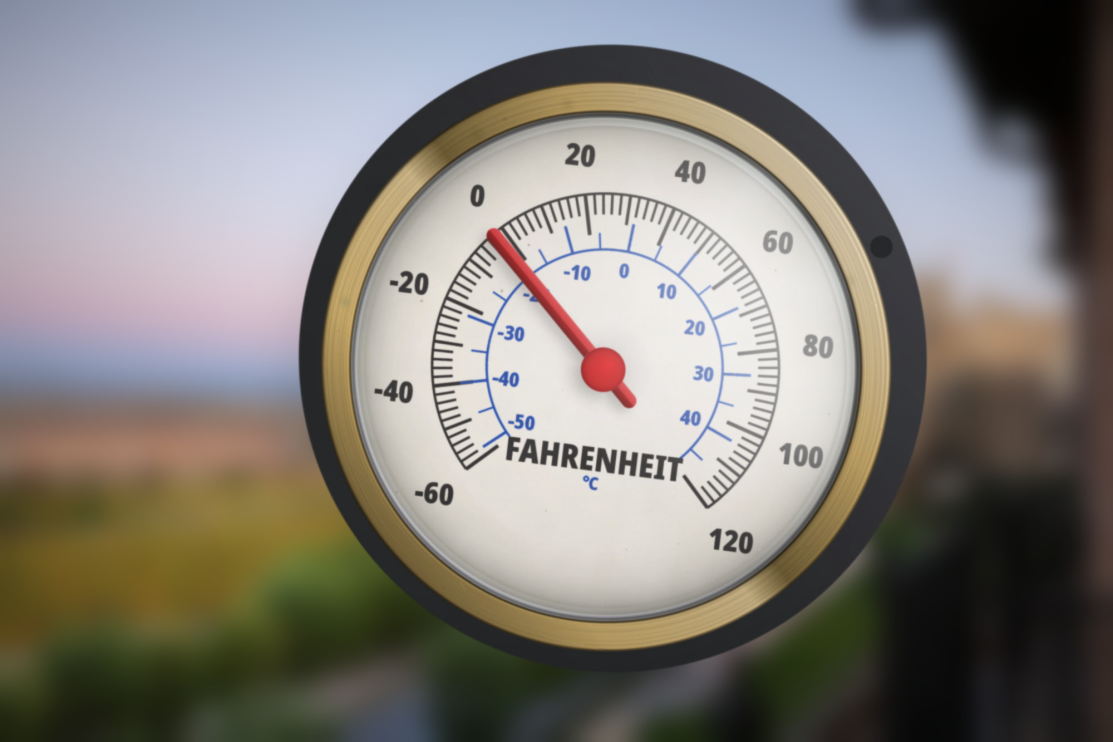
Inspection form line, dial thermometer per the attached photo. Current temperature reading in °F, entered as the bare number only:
-2
